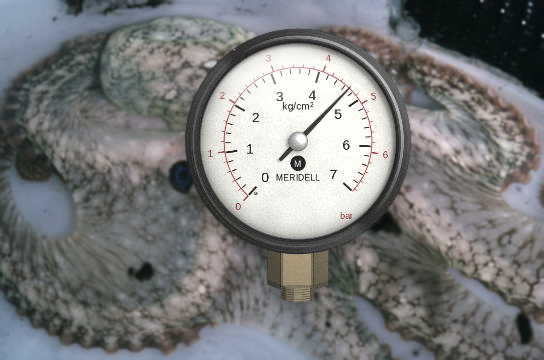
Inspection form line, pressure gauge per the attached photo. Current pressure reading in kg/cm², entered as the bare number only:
4.7
